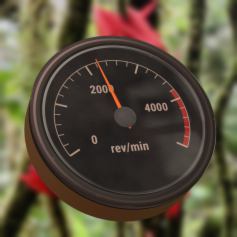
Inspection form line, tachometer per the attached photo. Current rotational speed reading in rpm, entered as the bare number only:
2200
